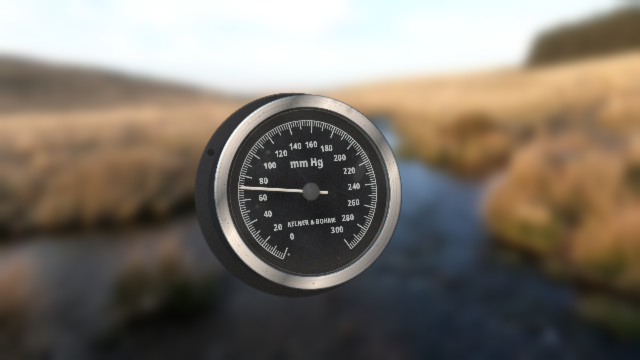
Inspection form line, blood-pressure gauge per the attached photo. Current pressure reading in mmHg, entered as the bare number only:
70
